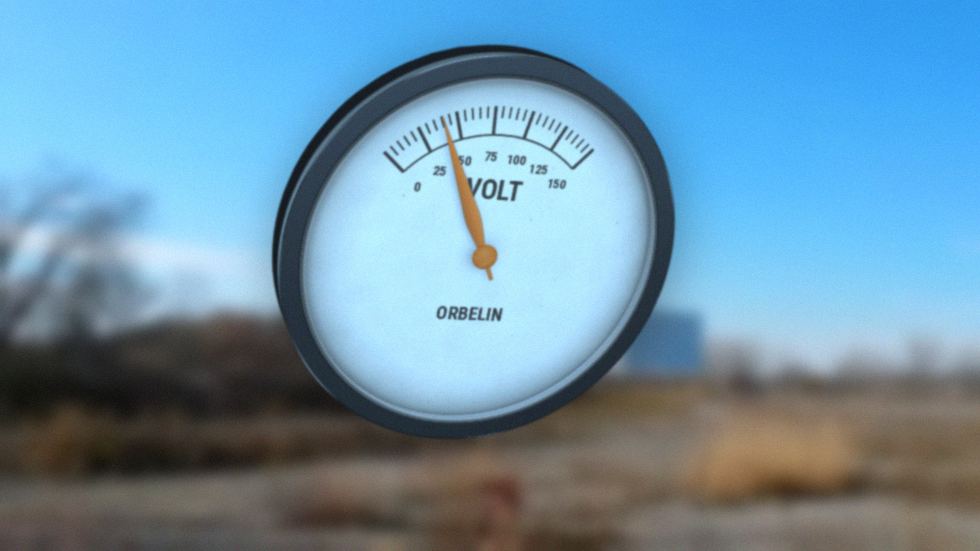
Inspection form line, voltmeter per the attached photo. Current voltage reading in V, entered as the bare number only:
40
